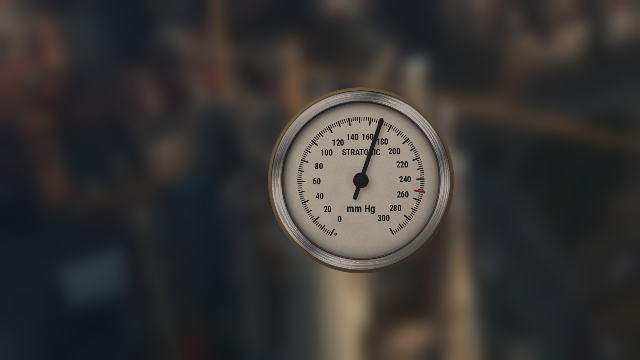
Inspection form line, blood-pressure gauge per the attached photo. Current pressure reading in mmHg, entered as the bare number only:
170
